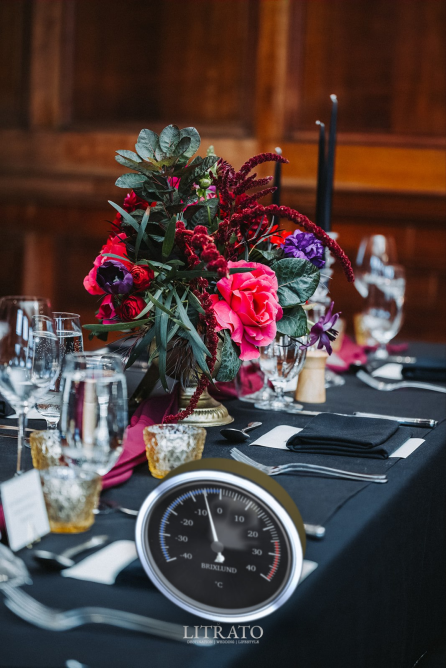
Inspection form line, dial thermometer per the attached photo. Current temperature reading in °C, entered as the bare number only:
-5
